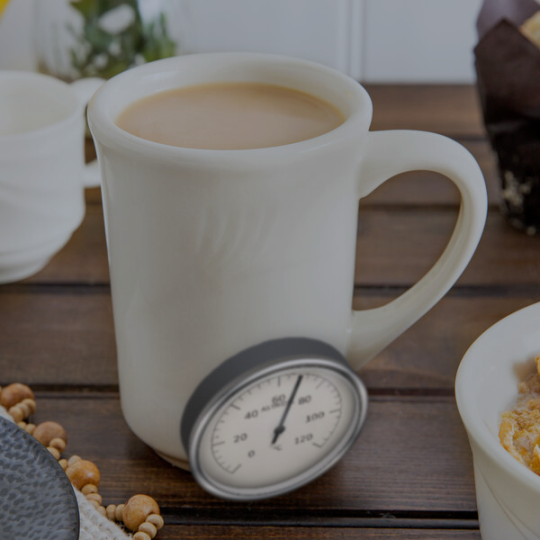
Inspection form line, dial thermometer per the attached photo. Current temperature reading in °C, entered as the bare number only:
68
